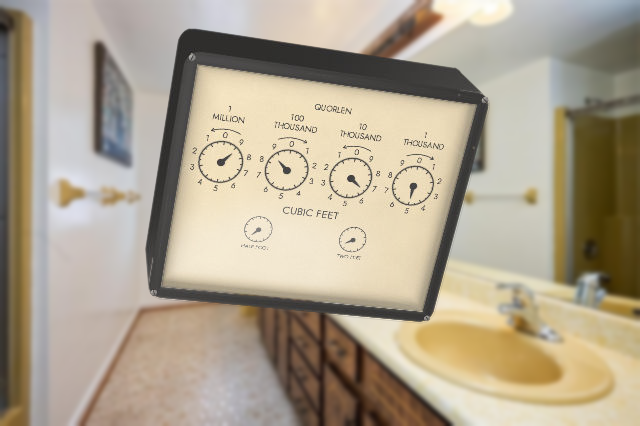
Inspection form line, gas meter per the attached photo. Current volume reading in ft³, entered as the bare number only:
886500
